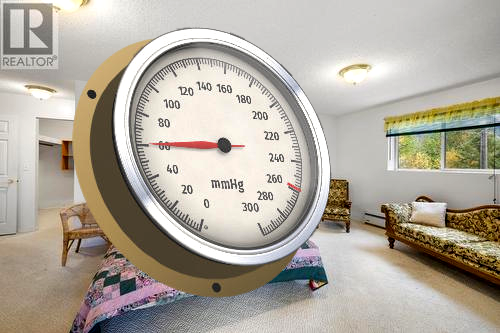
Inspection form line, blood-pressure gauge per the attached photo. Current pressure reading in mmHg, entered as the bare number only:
60
